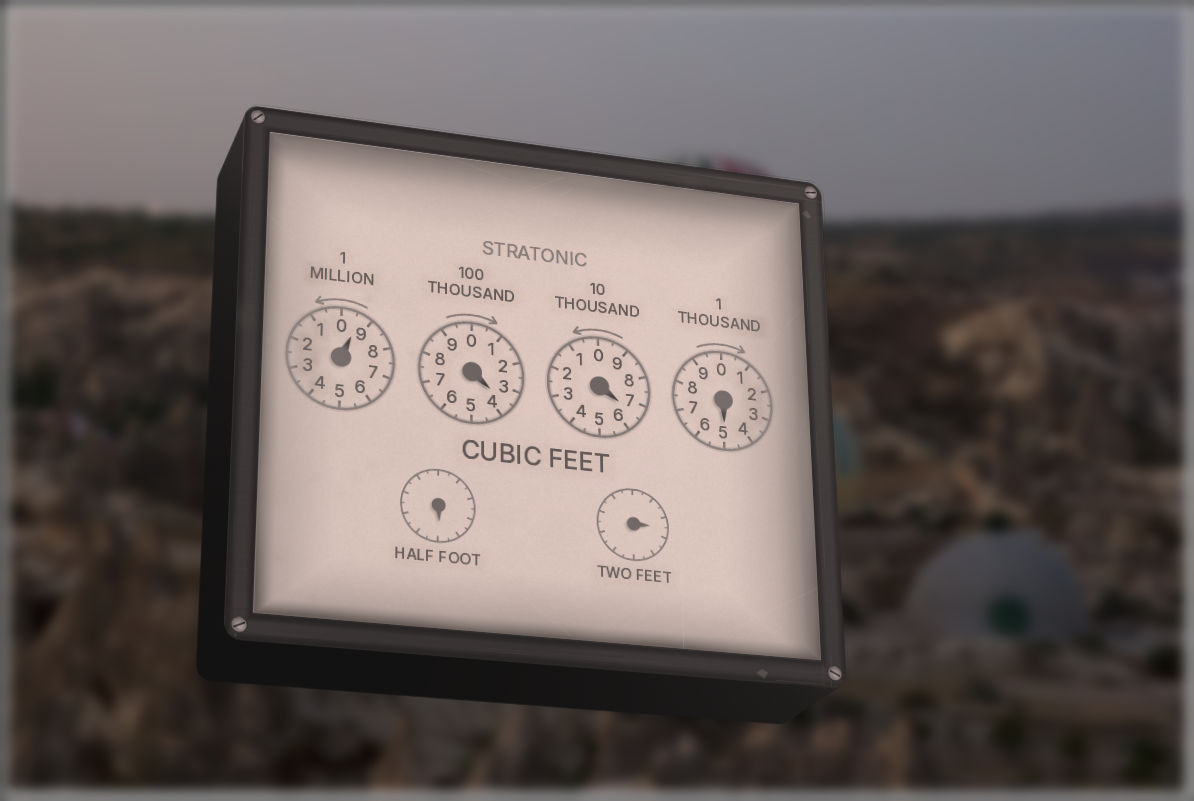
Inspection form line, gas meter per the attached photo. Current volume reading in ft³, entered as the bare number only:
936500
